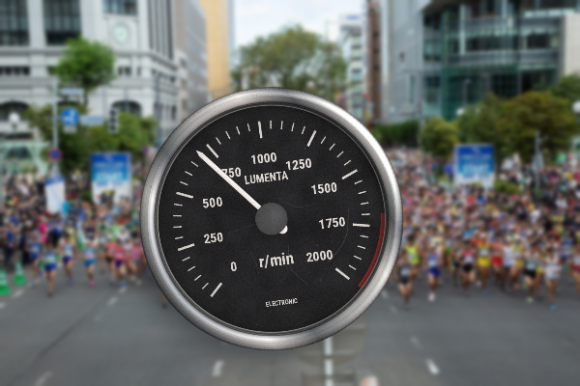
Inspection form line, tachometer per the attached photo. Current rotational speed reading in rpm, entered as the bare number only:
700
